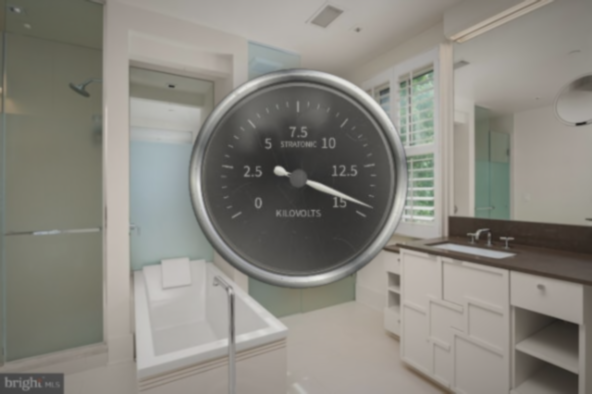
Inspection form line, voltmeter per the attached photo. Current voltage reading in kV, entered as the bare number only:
14.5
